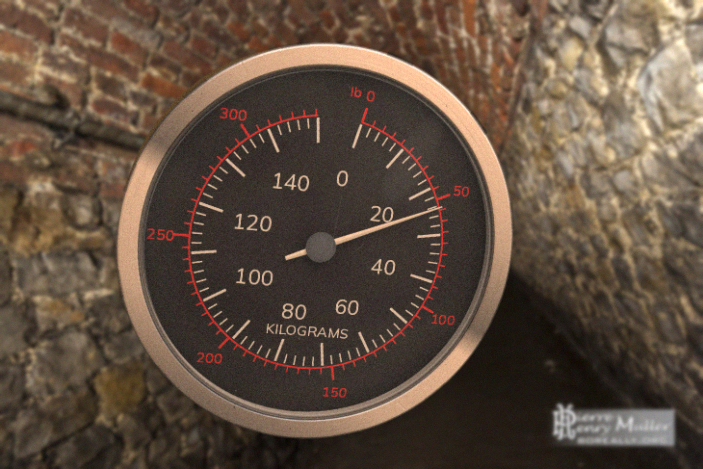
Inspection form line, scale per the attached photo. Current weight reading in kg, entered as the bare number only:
24
